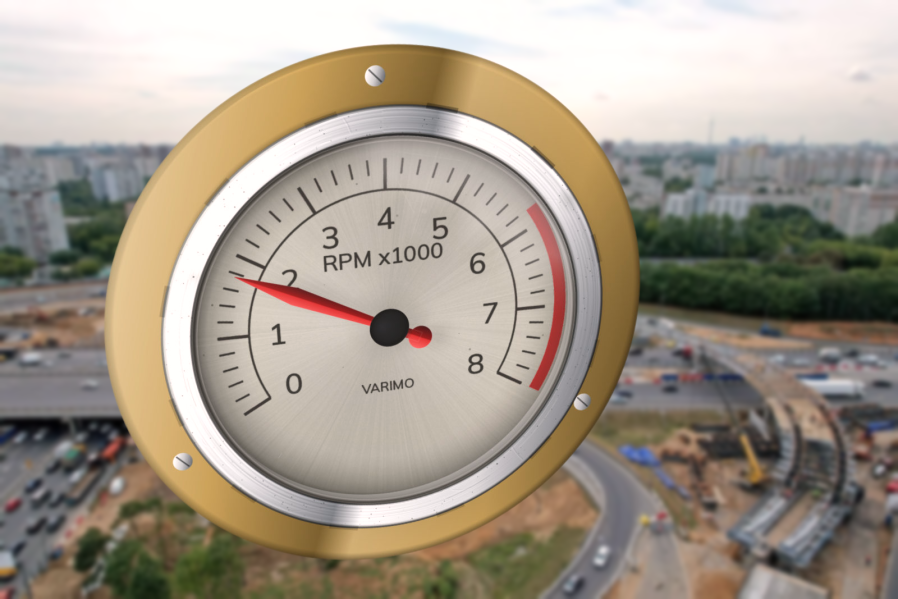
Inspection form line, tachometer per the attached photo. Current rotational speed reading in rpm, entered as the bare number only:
1800
